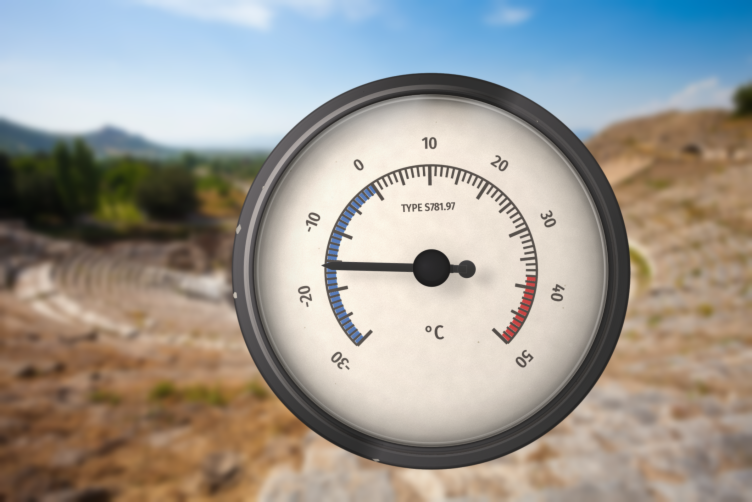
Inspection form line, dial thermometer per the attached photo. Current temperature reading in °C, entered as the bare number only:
-16
